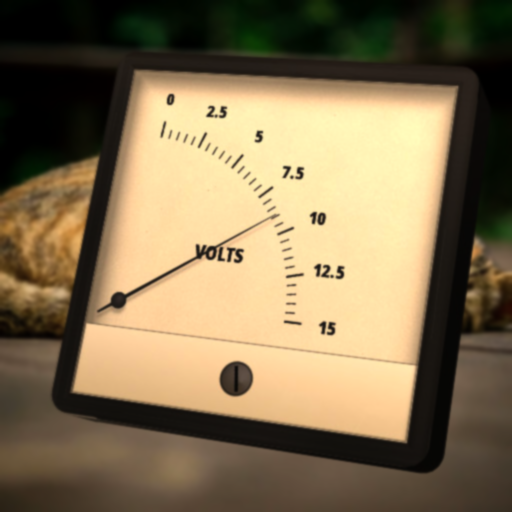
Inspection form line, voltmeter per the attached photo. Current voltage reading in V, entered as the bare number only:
9
